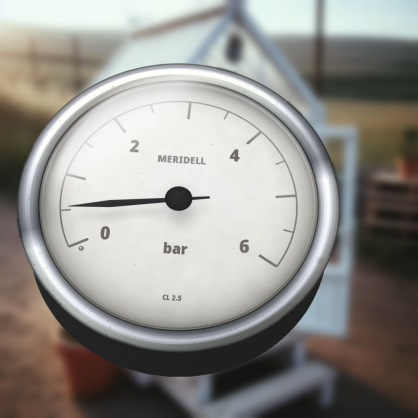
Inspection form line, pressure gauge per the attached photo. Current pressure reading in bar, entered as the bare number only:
0.5
